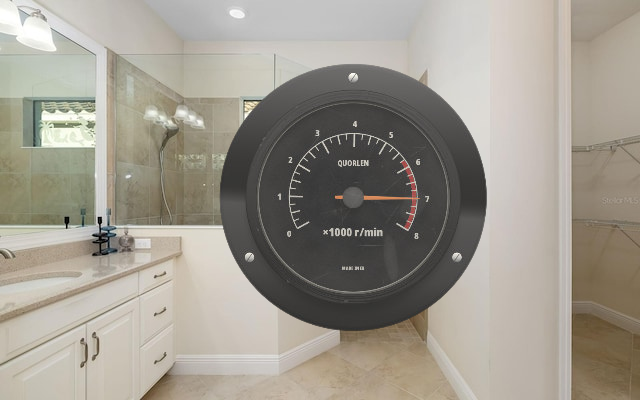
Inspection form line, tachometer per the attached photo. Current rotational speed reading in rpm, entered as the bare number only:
7000
